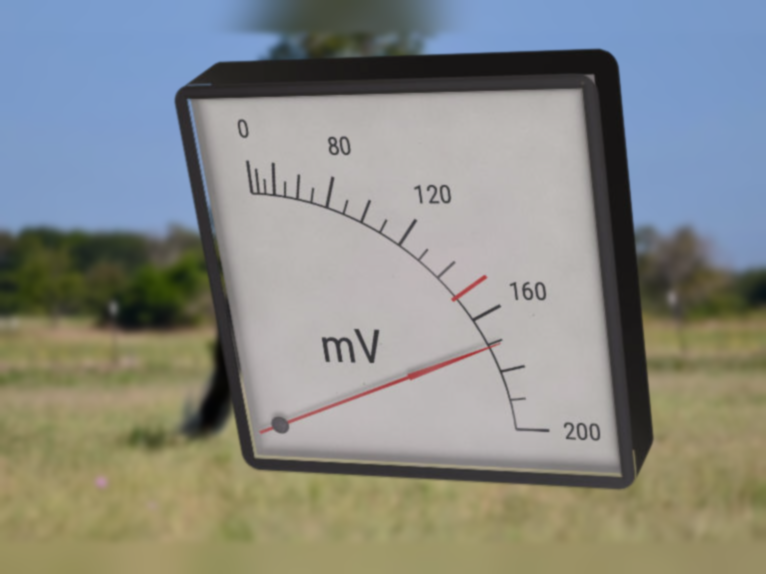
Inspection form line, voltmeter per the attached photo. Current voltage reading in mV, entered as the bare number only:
170
